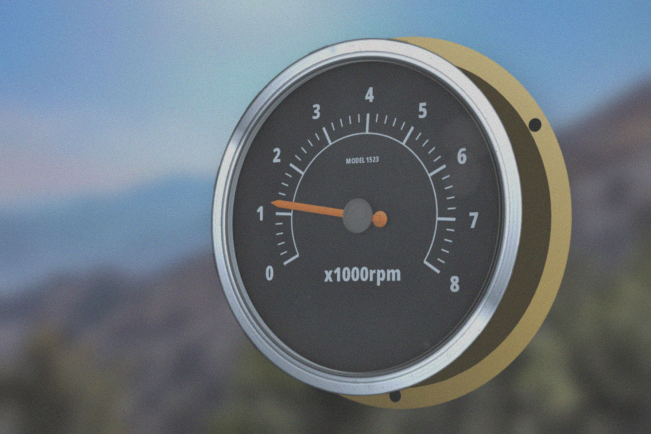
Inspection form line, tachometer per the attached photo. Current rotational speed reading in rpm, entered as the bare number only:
1200
